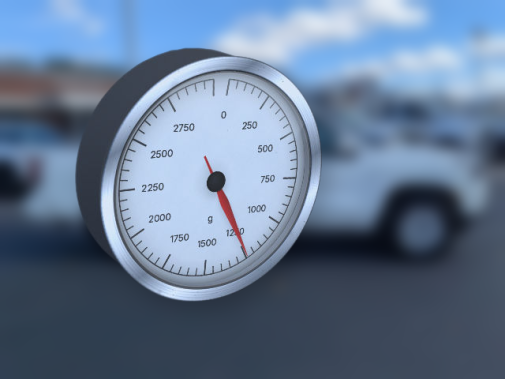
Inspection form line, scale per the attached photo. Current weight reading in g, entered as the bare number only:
1250
